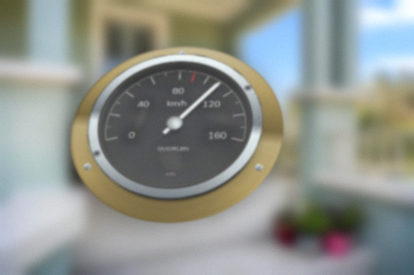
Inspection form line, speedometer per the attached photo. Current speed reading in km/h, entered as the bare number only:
110
